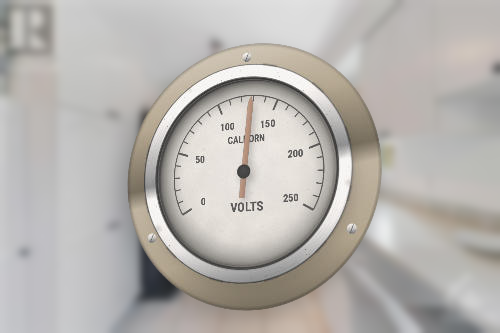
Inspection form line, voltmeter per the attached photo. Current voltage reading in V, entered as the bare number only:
130
